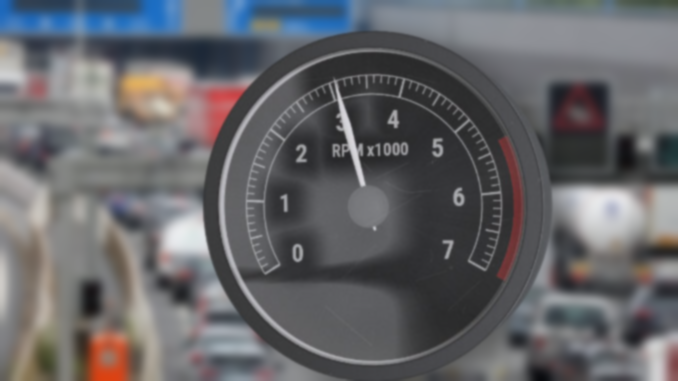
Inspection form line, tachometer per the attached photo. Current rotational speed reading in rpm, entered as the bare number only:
3100
